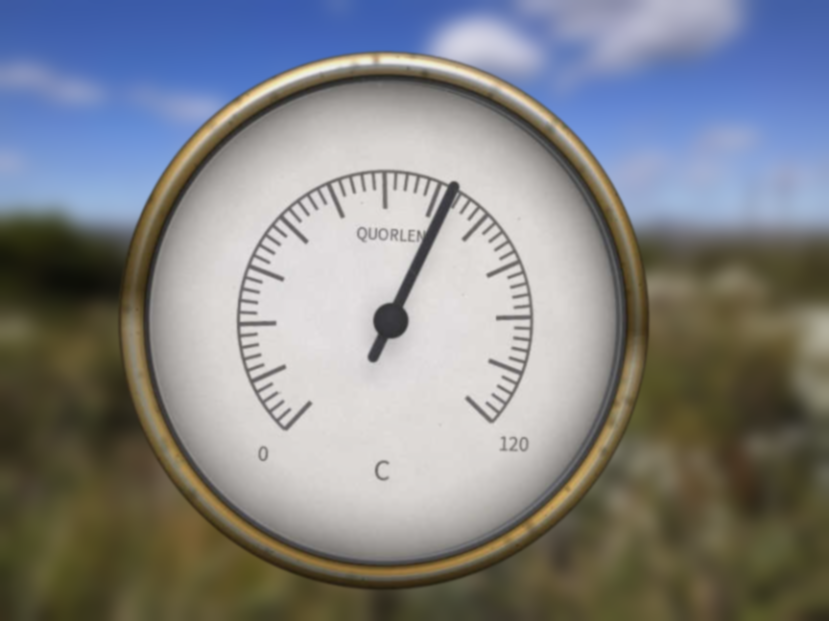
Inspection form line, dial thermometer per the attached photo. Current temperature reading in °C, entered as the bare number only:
72
